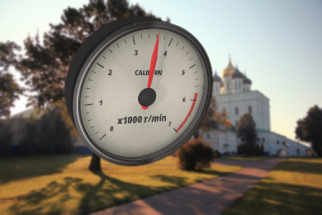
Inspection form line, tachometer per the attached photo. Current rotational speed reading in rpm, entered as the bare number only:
3600
